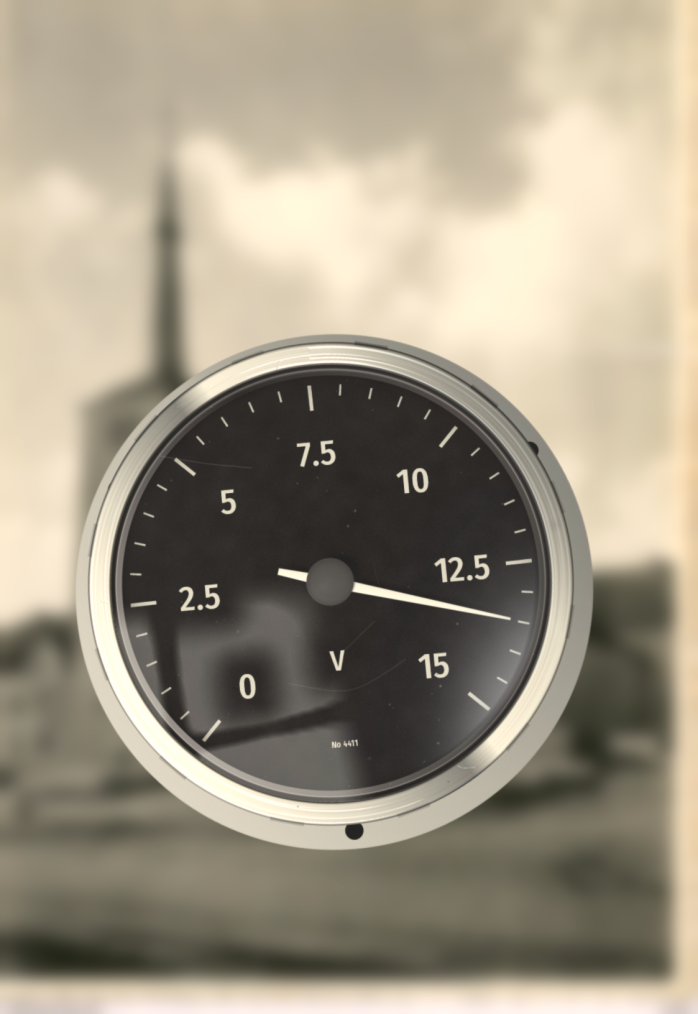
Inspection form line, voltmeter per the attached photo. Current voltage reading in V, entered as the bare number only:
13.5
